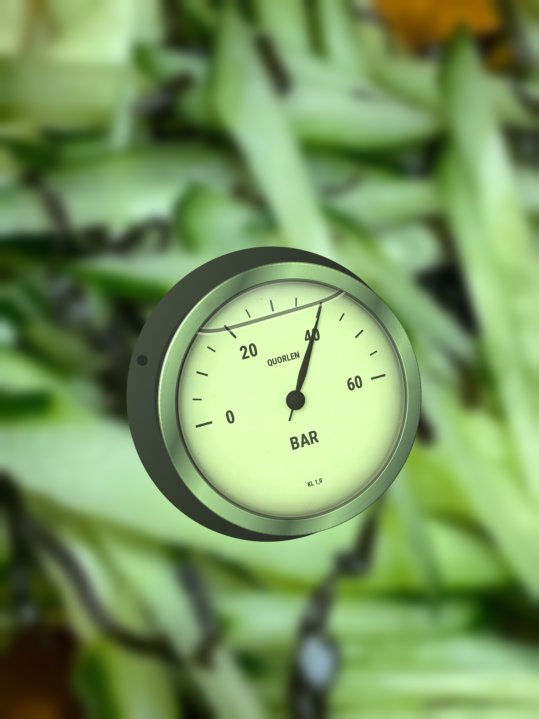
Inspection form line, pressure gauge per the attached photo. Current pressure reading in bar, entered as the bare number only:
40
